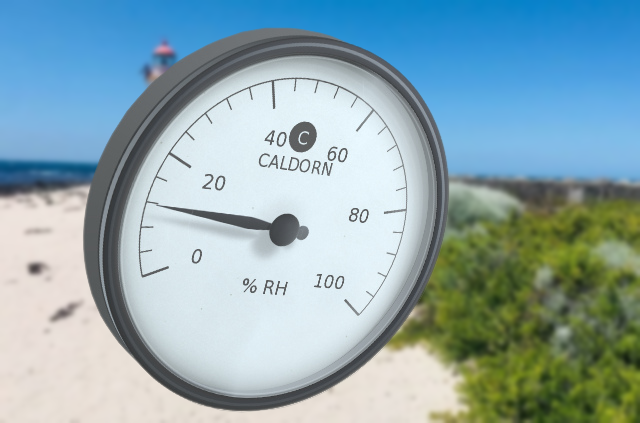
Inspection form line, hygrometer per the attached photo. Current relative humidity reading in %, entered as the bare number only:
12
